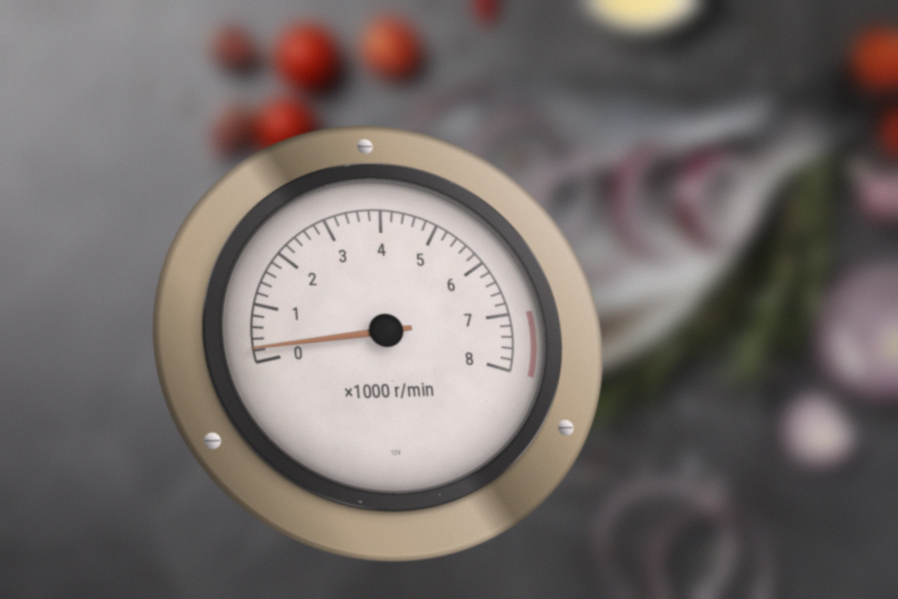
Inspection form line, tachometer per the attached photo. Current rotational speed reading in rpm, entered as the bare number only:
200
